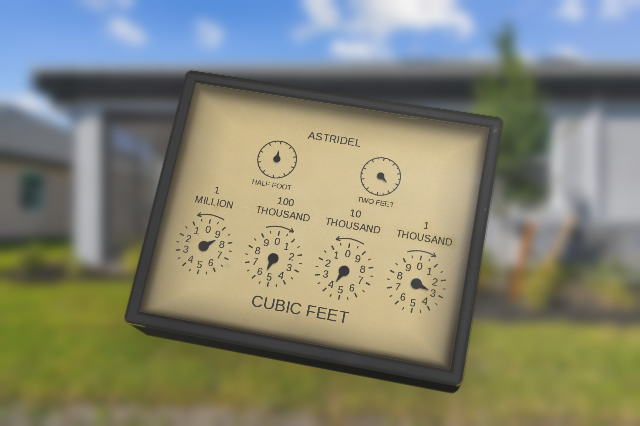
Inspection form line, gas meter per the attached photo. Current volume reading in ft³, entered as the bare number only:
854300
